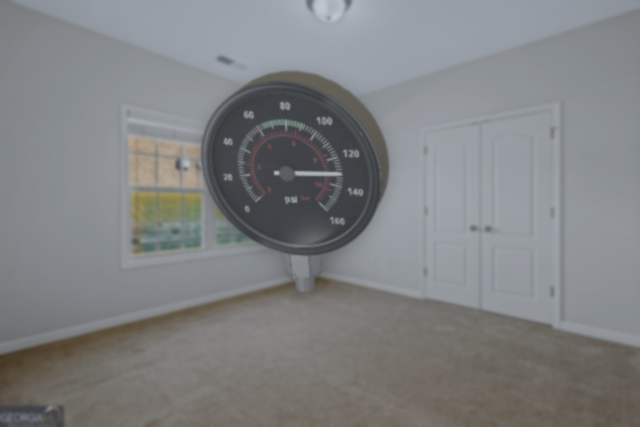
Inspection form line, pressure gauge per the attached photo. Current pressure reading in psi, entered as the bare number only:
130
